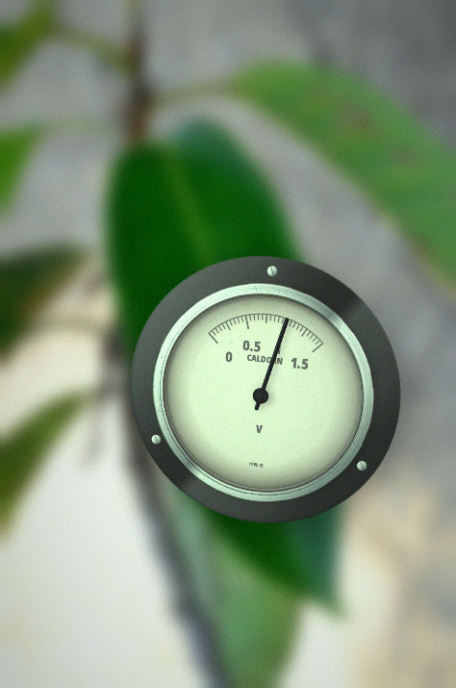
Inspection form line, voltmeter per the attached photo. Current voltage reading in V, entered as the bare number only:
1
